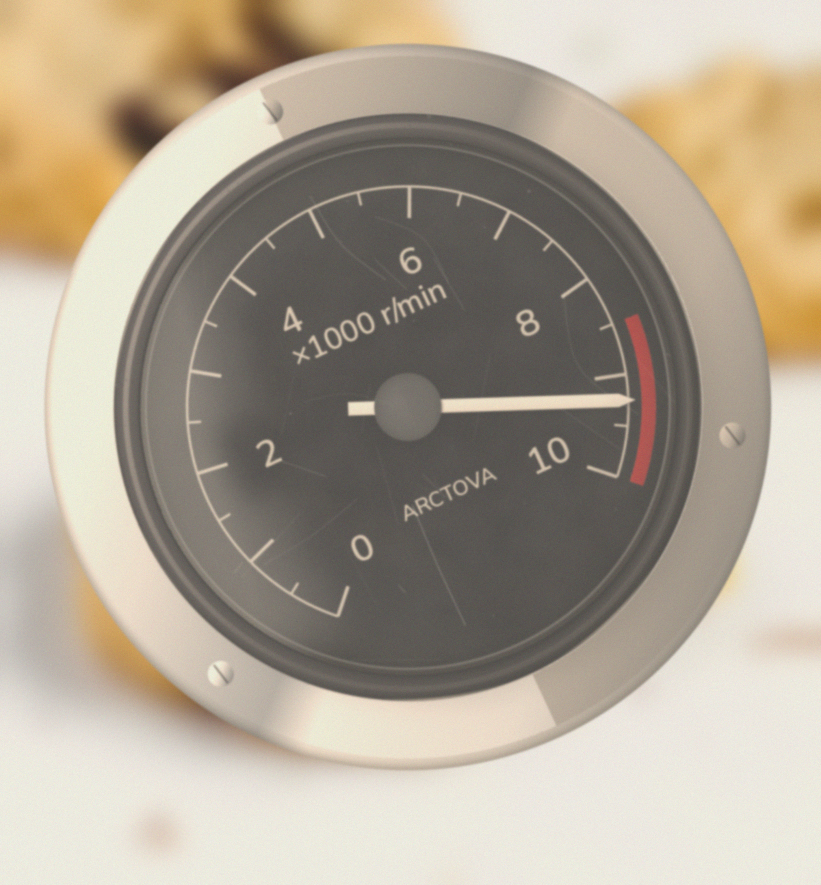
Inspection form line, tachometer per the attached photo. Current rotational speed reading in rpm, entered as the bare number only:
9250
